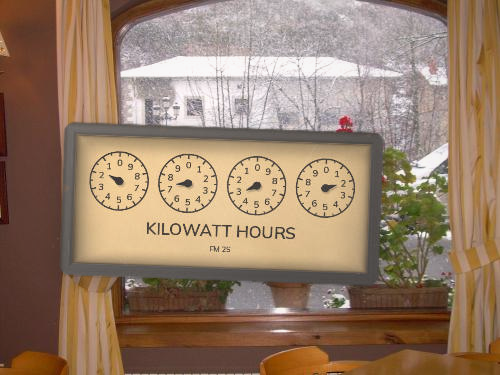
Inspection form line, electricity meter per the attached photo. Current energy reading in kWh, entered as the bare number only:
1732
